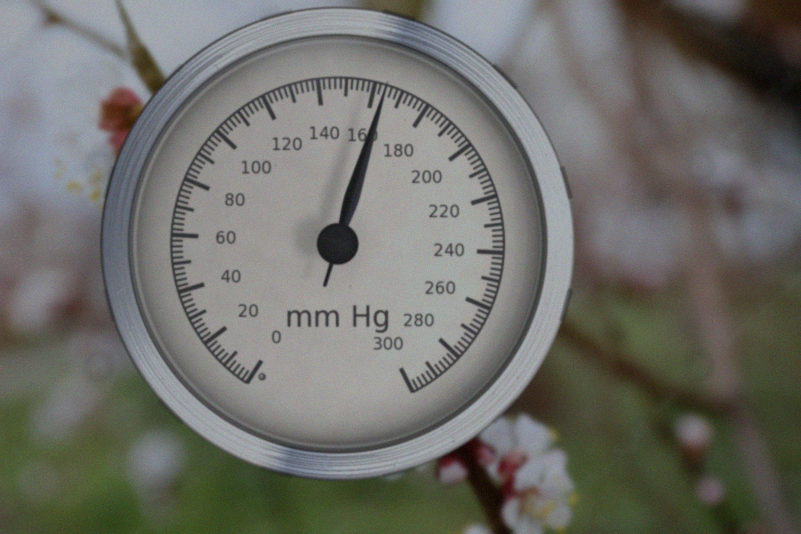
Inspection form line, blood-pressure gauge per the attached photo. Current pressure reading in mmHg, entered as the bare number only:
164
